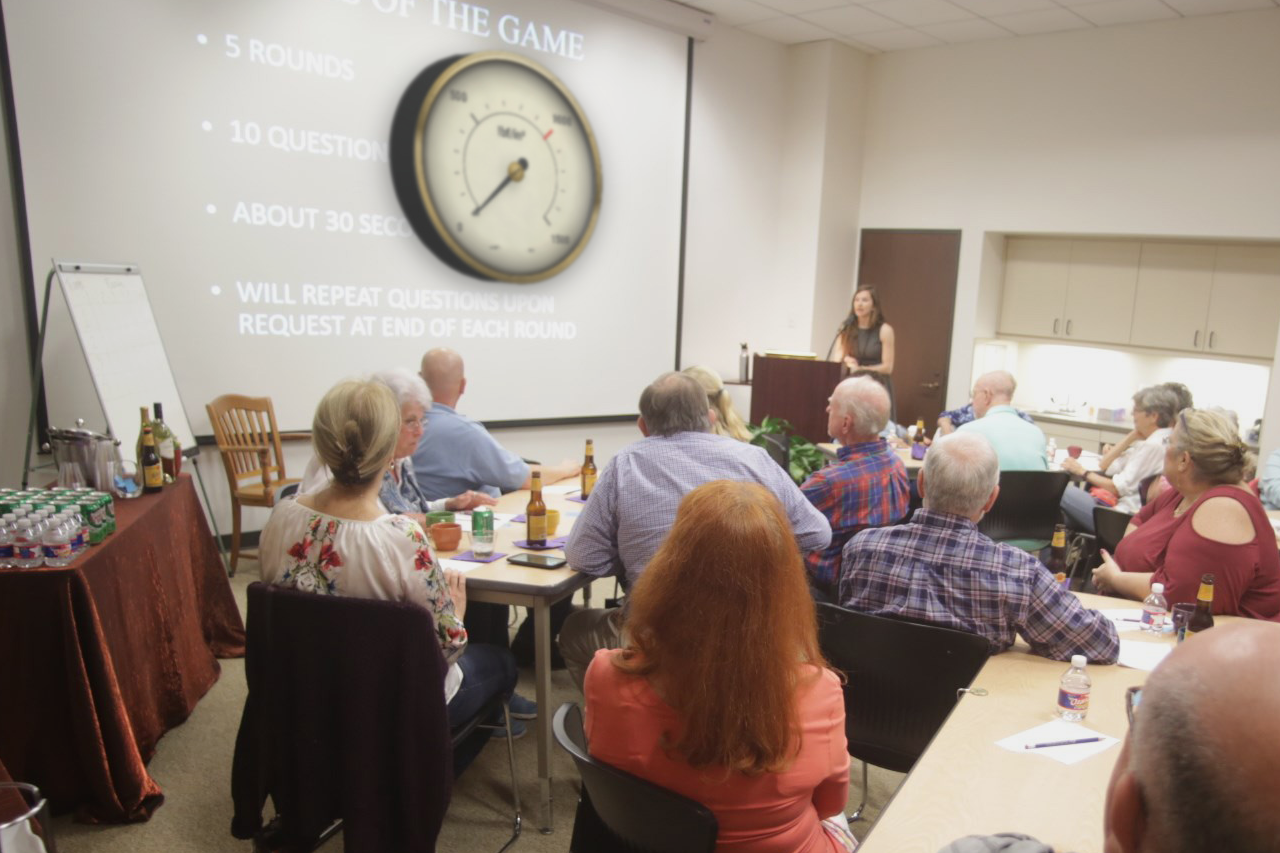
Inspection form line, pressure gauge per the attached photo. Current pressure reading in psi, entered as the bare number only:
0
